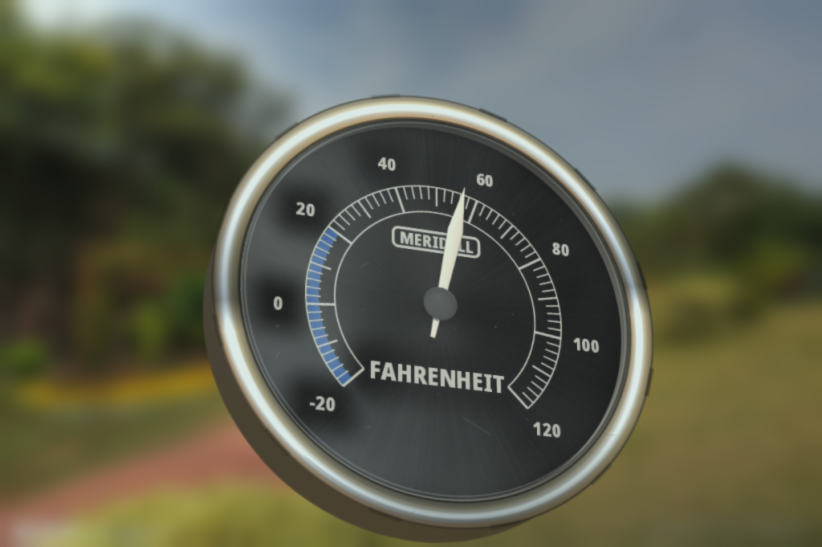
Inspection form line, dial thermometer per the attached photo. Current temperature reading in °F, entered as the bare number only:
56
